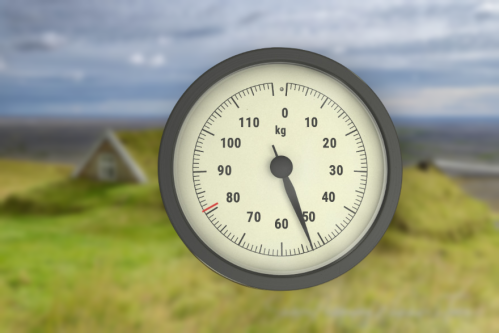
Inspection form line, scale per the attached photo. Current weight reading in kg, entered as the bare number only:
53
